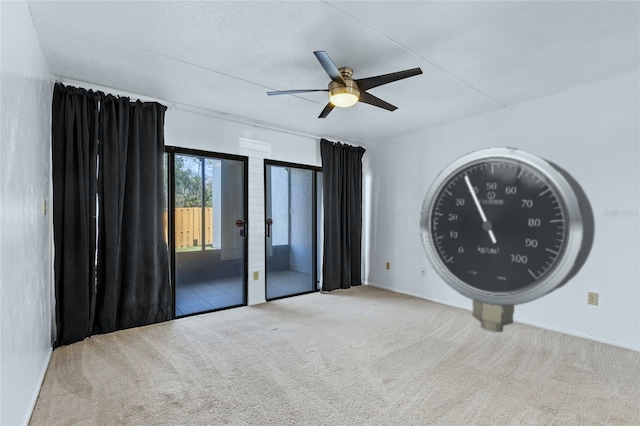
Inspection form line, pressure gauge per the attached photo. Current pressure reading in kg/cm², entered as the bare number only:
40
